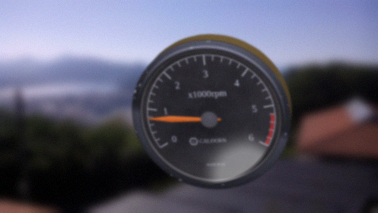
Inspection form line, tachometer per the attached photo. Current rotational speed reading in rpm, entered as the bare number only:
800
